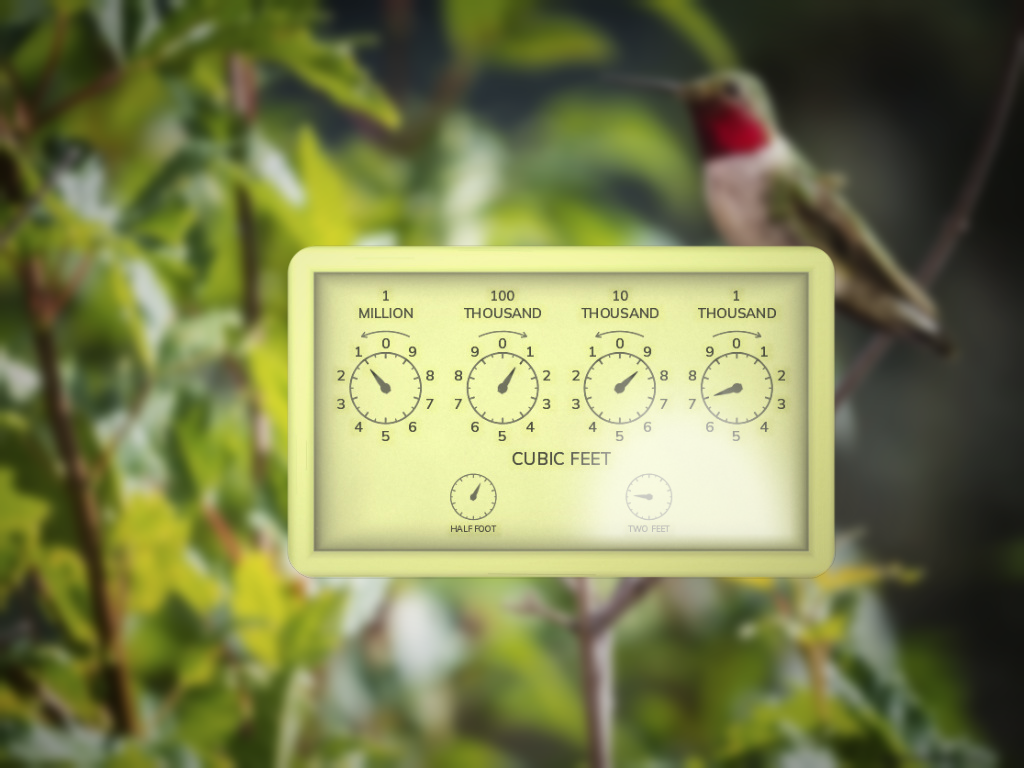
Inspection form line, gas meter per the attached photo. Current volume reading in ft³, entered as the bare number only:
108700
